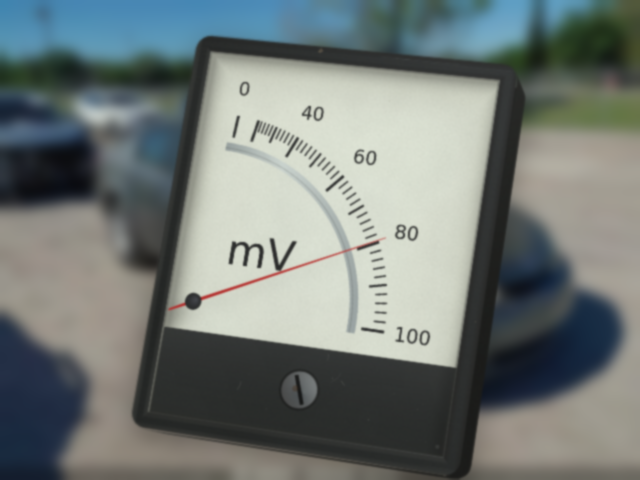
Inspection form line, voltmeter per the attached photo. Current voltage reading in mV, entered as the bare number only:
80
